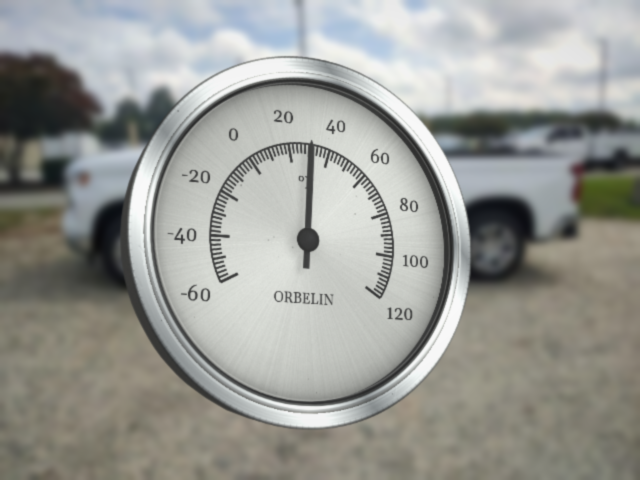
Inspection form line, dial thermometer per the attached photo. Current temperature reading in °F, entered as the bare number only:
30
